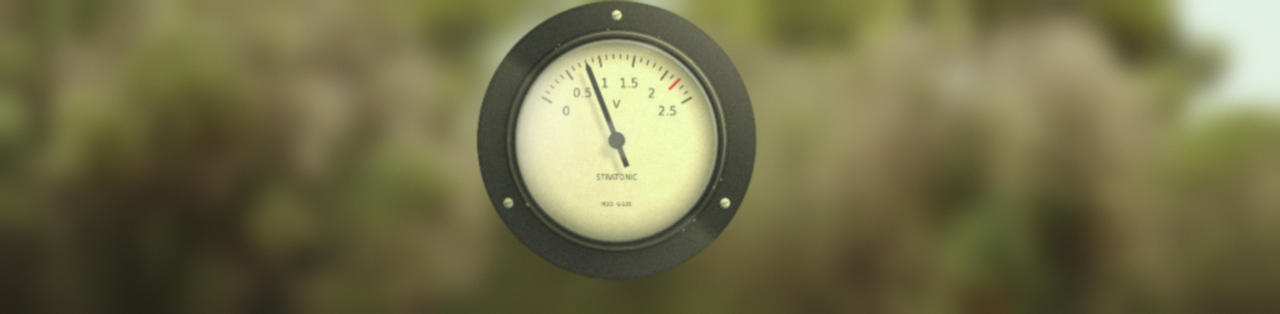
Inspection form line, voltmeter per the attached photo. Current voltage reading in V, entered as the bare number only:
0.8
